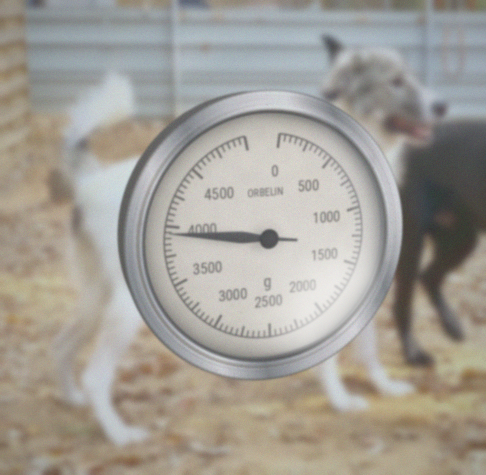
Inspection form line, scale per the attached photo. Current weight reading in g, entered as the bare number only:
3950
